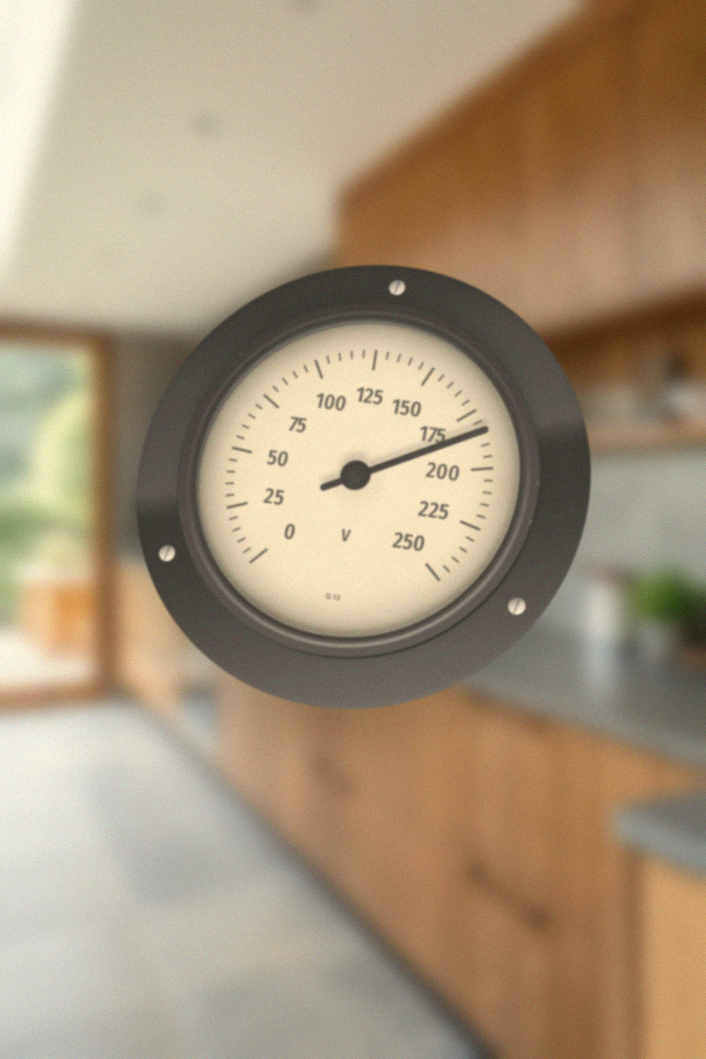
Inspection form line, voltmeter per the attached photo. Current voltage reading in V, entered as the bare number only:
185
